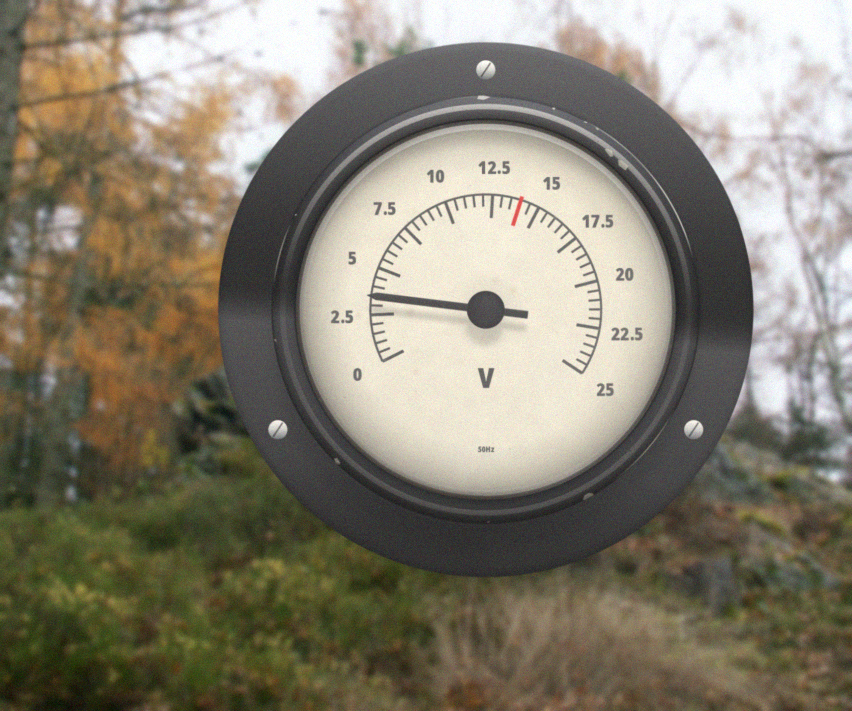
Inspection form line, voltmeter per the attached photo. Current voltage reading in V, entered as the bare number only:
3.5
